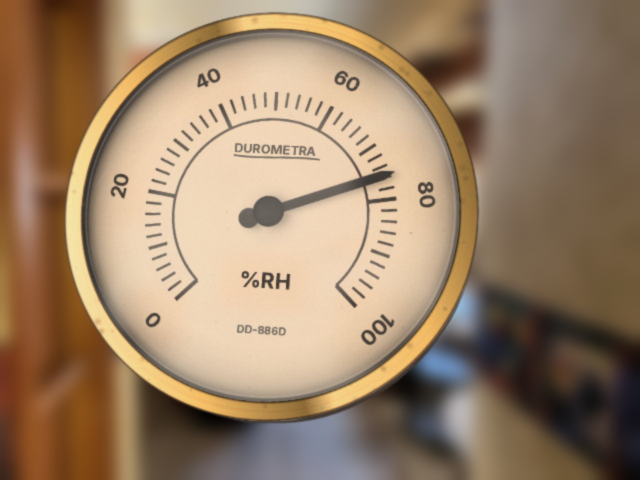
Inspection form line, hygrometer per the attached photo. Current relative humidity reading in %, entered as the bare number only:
76
